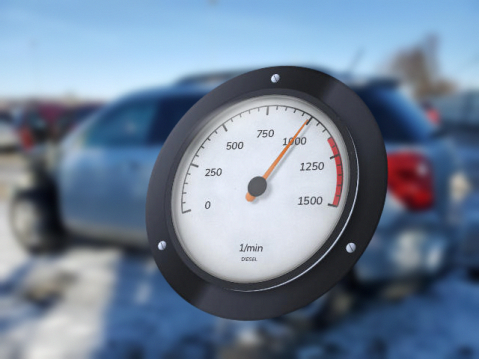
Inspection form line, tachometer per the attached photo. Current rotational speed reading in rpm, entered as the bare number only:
1000
